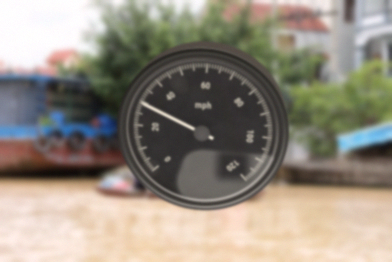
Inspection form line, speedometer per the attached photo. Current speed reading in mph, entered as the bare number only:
30
